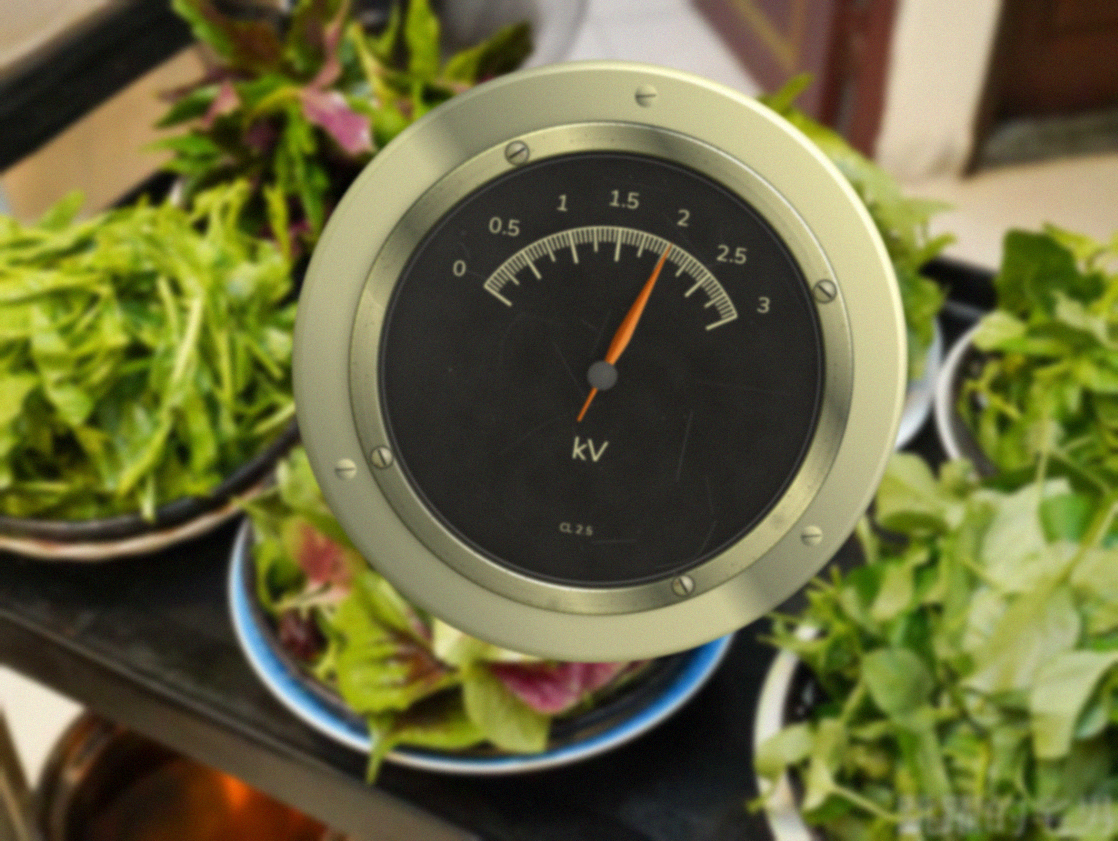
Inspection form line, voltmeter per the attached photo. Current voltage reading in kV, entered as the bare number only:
2
